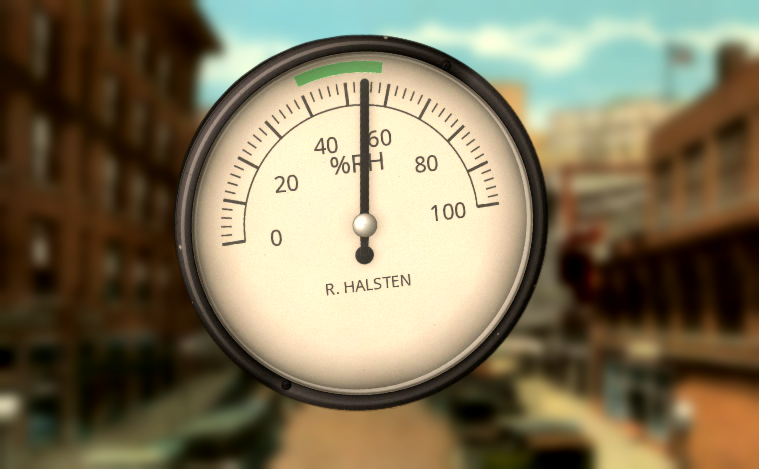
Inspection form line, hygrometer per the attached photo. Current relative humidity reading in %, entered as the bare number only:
54
